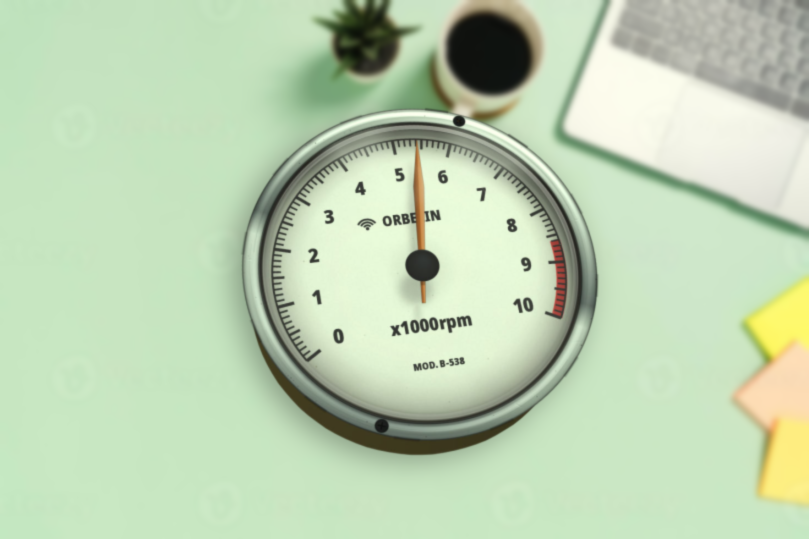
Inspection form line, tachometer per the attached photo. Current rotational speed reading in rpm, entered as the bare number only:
5400
